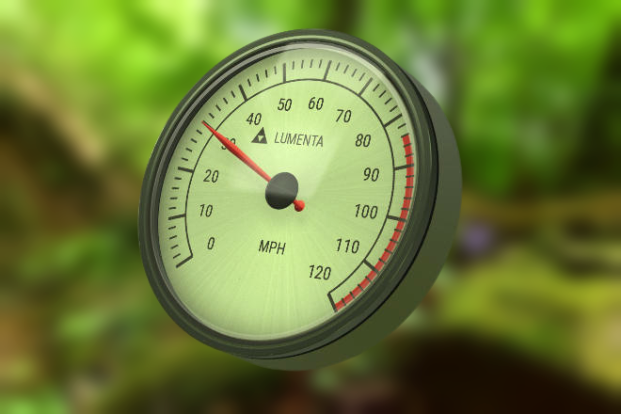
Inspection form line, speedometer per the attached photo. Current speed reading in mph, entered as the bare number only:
30
